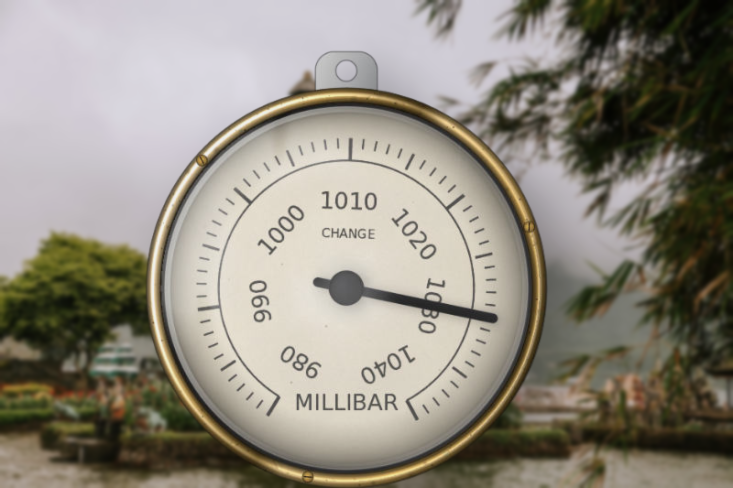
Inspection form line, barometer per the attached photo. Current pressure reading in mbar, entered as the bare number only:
1030
